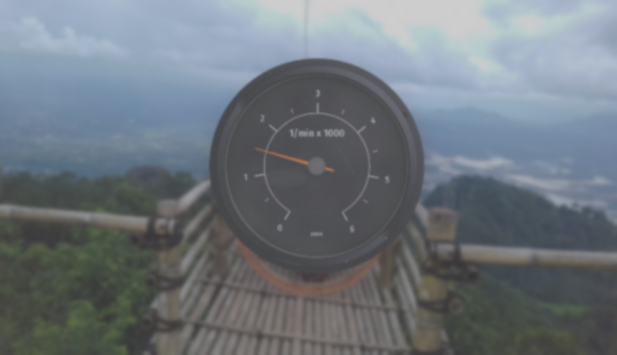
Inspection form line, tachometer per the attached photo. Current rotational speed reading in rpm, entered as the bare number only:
1500
